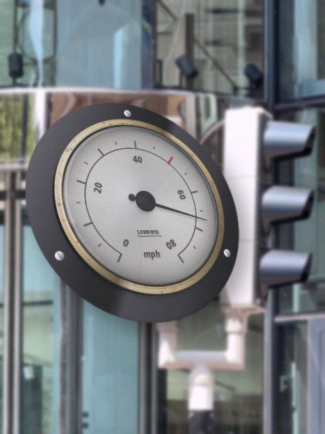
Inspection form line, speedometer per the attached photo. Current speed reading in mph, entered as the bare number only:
67.5
